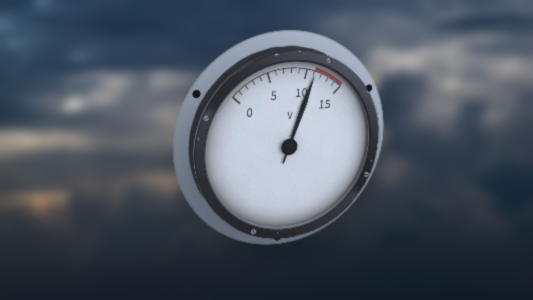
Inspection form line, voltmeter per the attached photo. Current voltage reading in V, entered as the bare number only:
11
